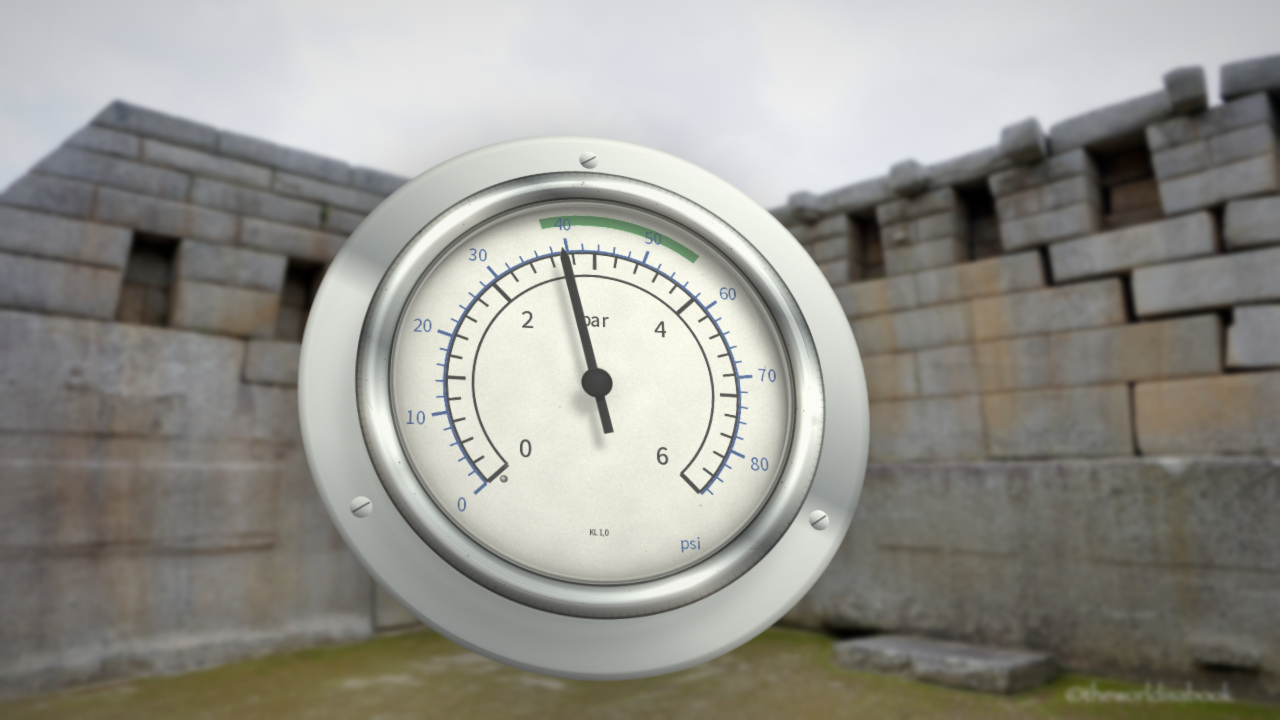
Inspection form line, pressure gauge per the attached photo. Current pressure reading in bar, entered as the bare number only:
2.7
